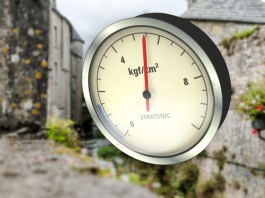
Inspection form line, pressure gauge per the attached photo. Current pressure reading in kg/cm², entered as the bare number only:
5.5
